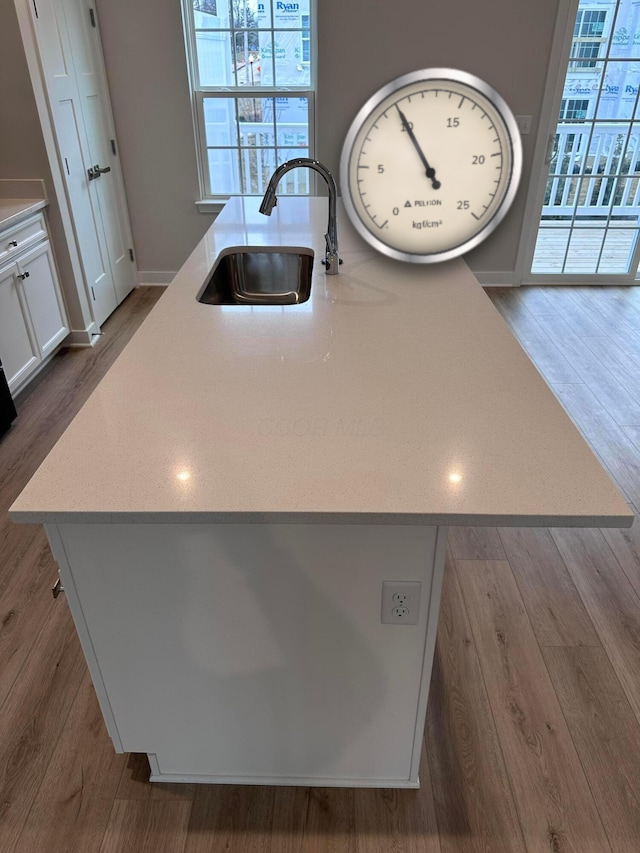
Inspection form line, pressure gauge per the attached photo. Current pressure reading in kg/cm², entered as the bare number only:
10
